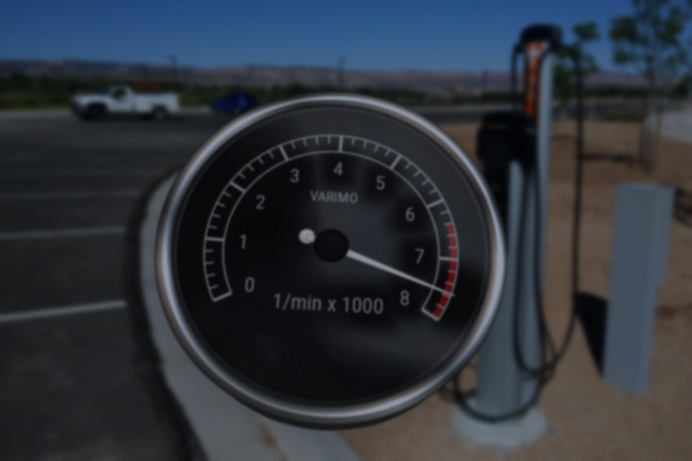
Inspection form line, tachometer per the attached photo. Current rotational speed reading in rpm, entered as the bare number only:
7600
